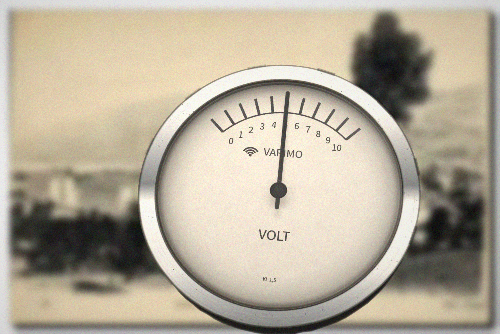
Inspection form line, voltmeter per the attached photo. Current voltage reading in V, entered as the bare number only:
5
